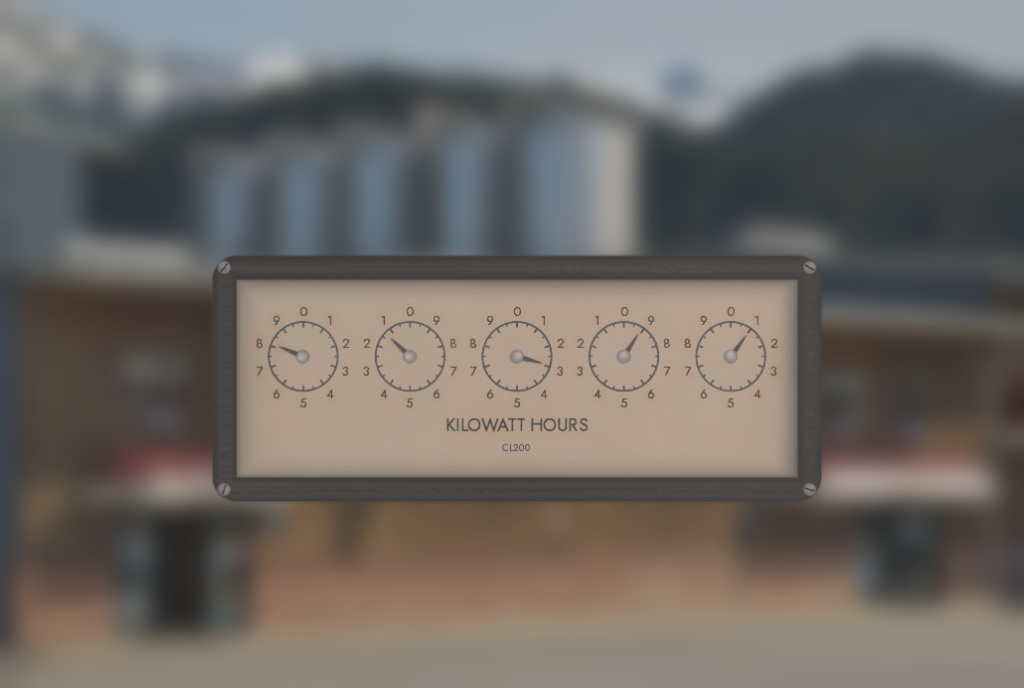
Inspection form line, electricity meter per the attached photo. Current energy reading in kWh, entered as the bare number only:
81291
